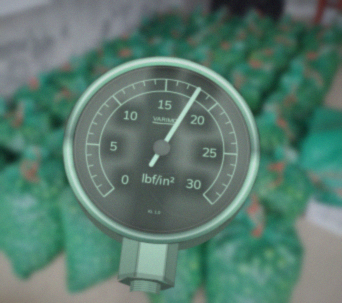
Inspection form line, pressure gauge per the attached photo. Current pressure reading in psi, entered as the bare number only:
18
